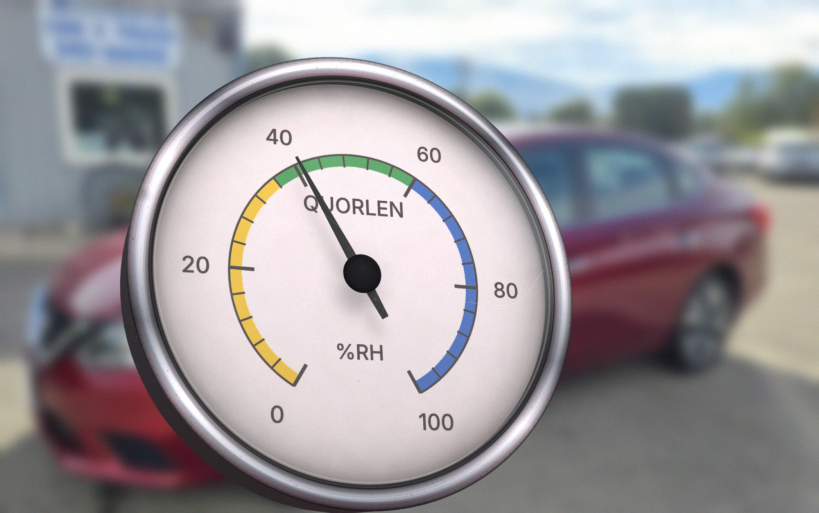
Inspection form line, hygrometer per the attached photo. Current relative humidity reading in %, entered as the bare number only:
40
